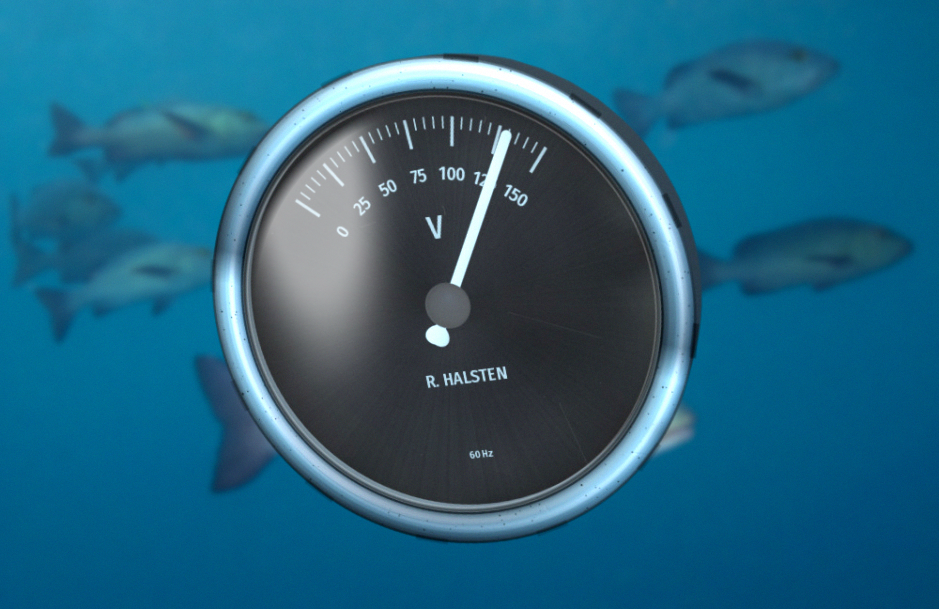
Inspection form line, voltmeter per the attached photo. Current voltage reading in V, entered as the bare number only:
130
